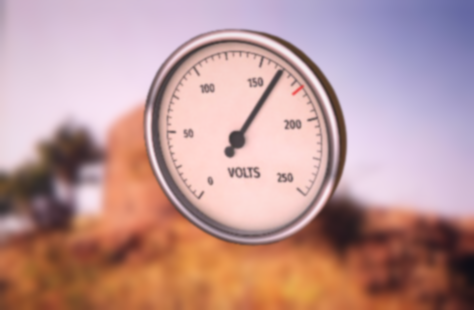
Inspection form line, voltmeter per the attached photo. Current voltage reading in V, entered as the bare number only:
165
